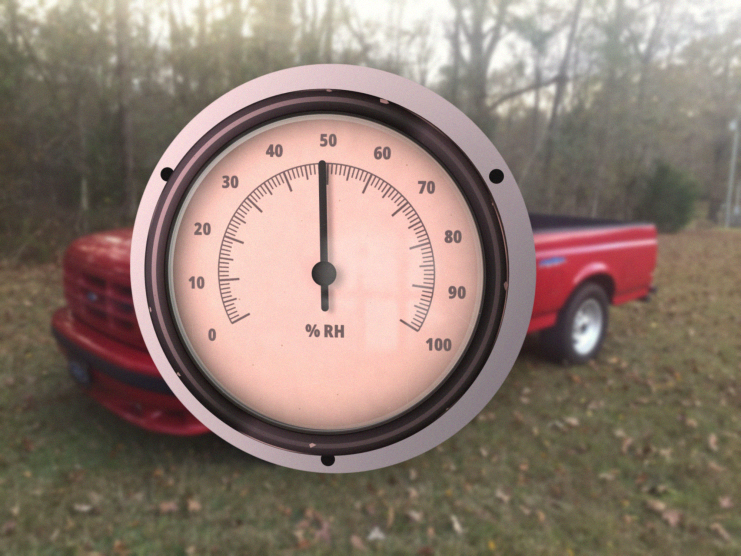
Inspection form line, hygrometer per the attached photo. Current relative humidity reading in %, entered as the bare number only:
49
